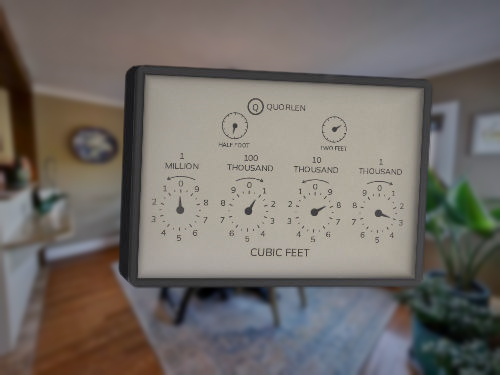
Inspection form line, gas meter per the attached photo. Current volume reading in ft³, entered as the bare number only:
8300
